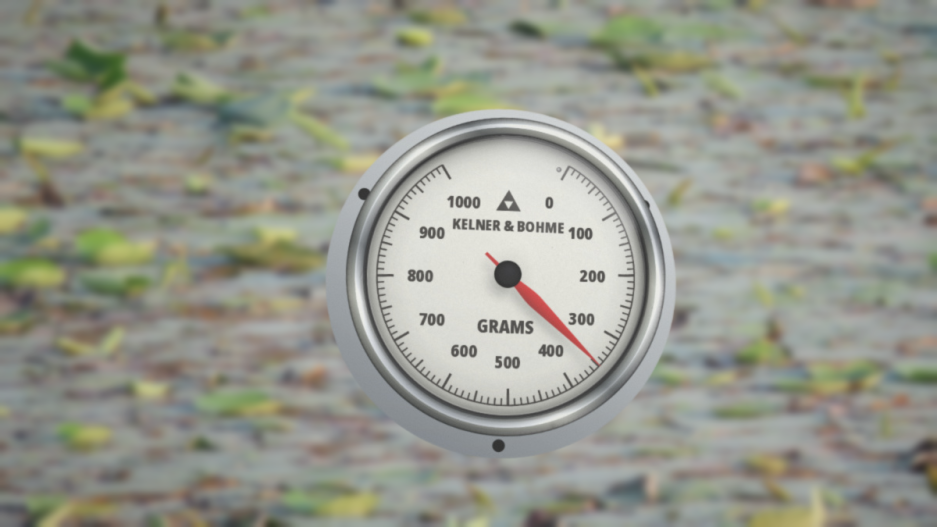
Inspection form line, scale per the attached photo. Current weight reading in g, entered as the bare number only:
350
